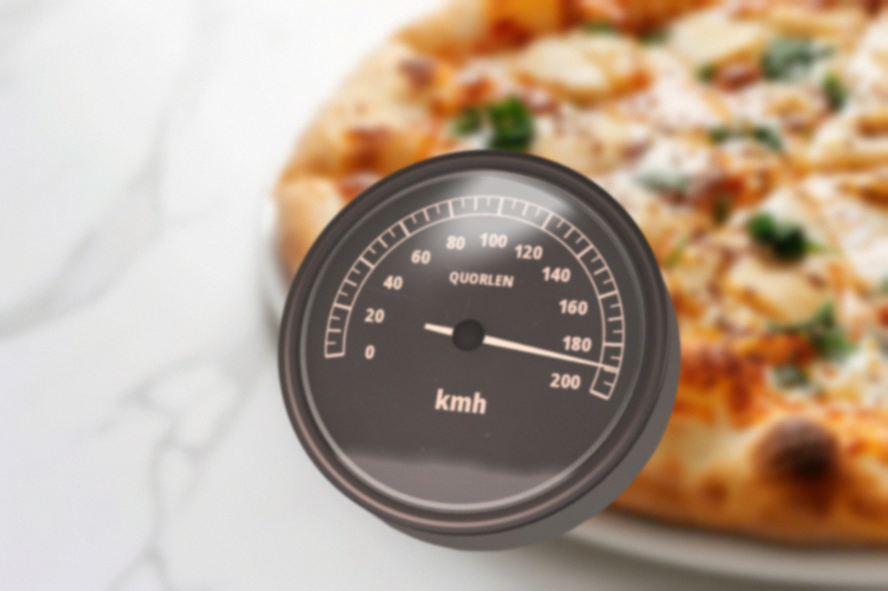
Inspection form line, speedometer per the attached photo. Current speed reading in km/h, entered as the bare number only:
190
